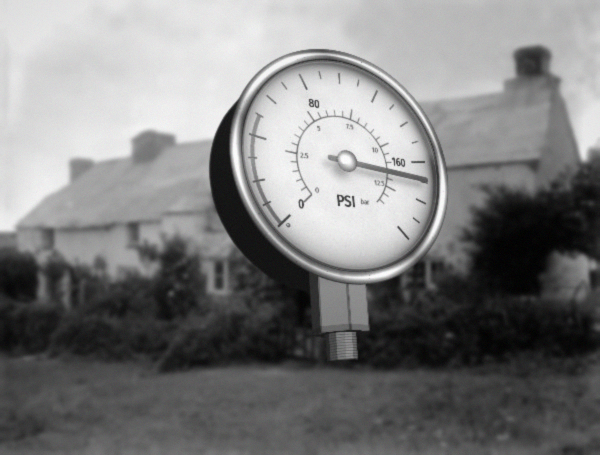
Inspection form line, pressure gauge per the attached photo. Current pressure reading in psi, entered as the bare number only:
170
